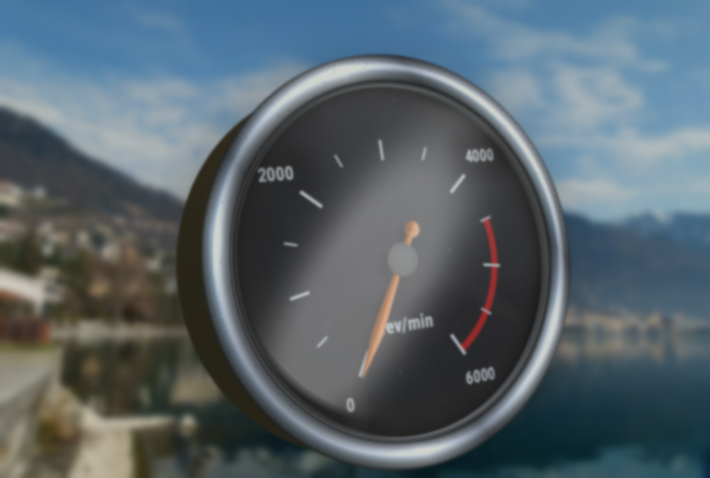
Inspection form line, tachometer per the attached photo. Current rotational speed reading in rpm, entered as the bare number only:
0
